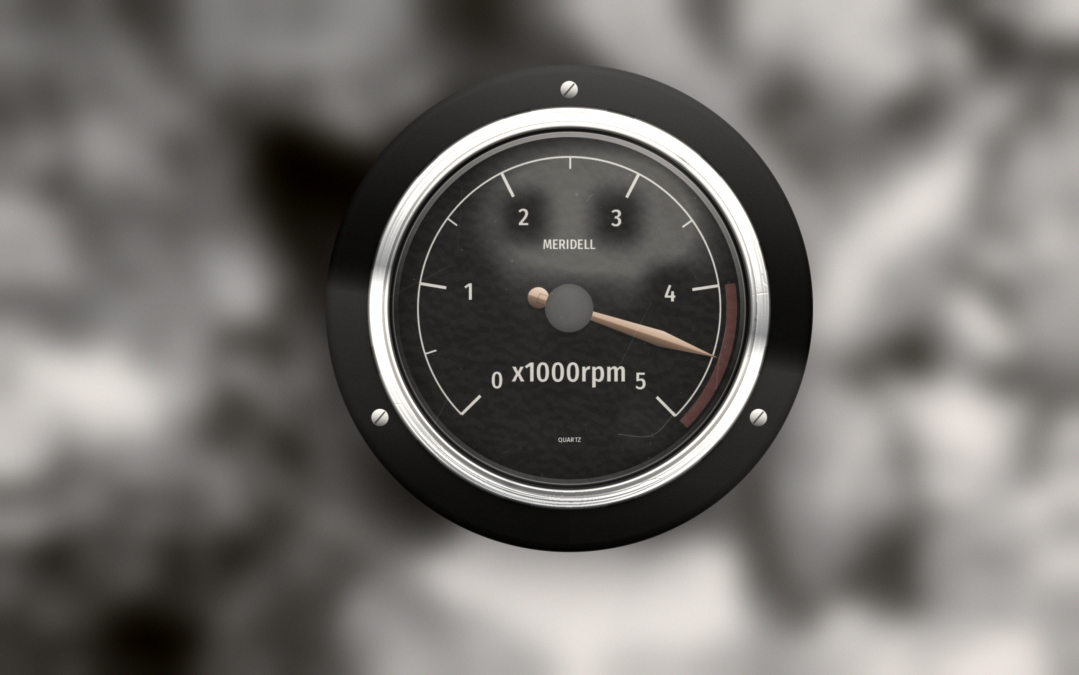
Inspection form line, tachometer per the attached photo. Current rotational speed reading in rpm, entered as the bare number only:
4500
